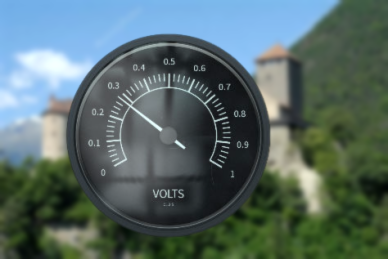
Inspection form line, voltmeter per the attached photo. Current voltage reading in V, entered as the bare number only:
0.28
